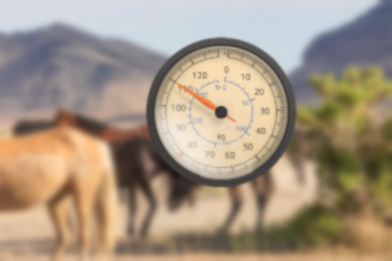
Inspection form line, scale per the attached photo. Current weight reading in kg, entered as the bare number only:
110
